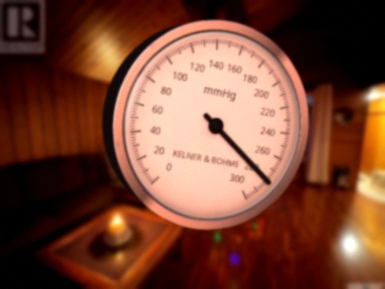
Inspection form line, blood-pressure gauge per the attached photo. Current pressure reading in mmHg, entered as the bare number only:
280
